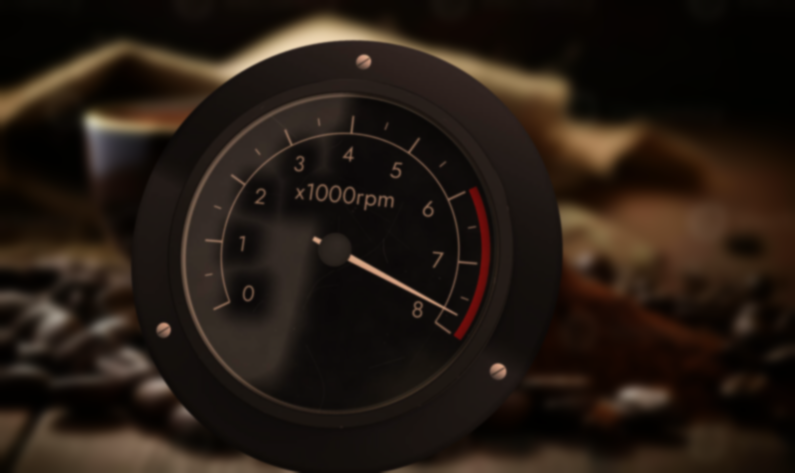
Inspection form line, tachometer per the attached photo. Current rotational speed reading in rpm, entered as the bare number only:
7750
